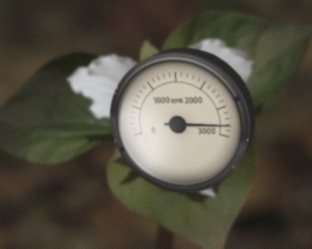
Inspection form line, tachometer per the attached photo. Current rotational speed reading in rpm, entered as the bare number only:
2800
